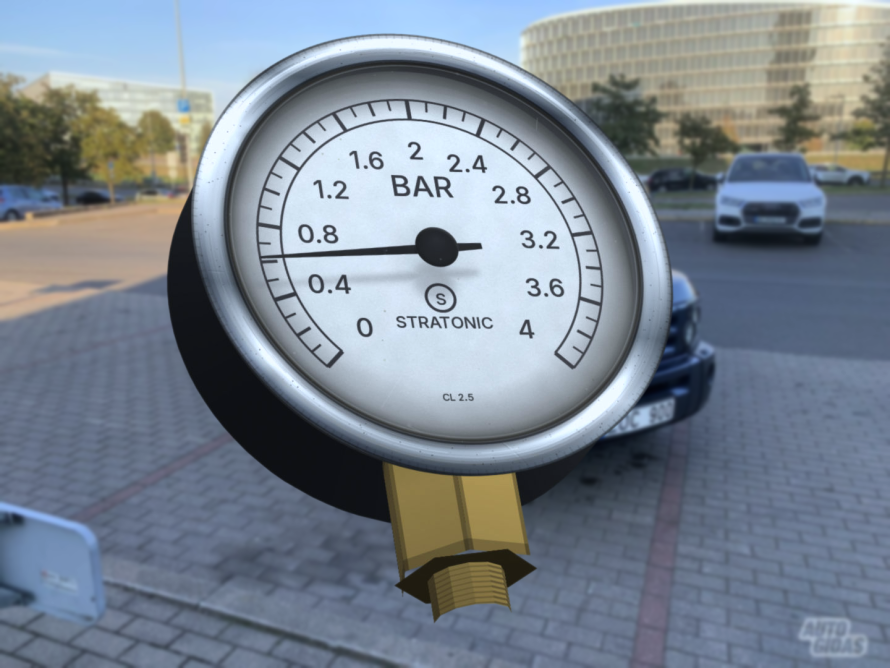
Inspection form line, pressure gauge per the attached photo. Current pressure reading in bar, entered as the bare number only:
0.6
